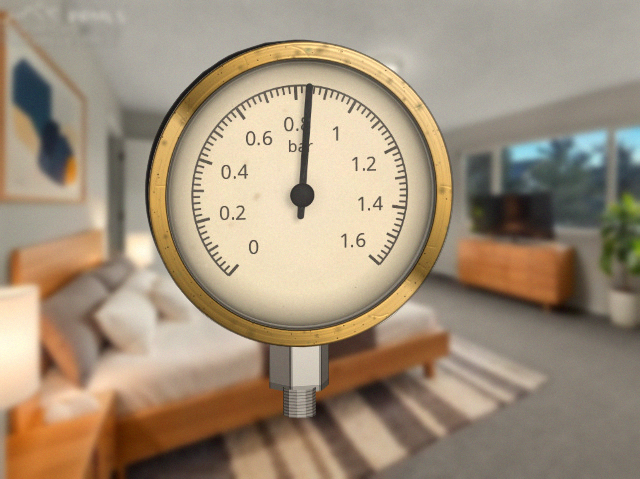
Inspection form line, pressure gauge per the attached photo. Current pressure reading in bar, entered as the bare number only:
0.84
